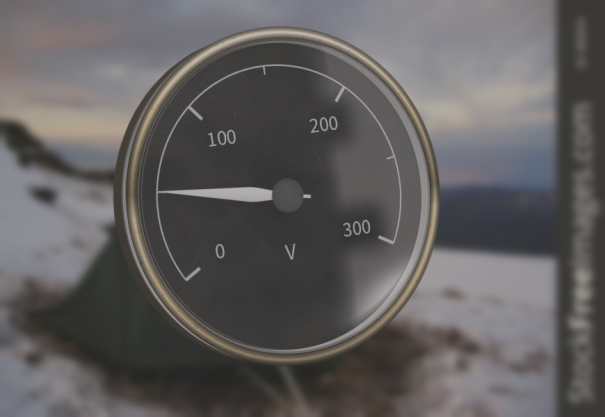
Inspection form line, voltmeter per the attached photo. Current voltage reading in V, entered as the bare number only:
50
